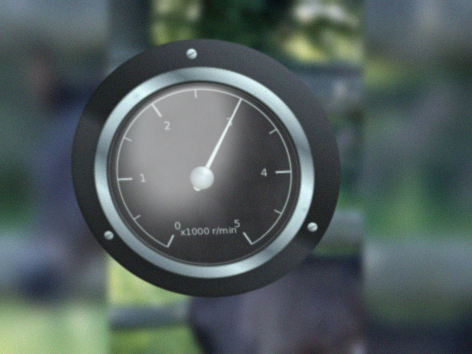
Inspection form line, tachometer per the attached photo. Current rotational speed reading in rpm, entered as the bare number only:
3000
